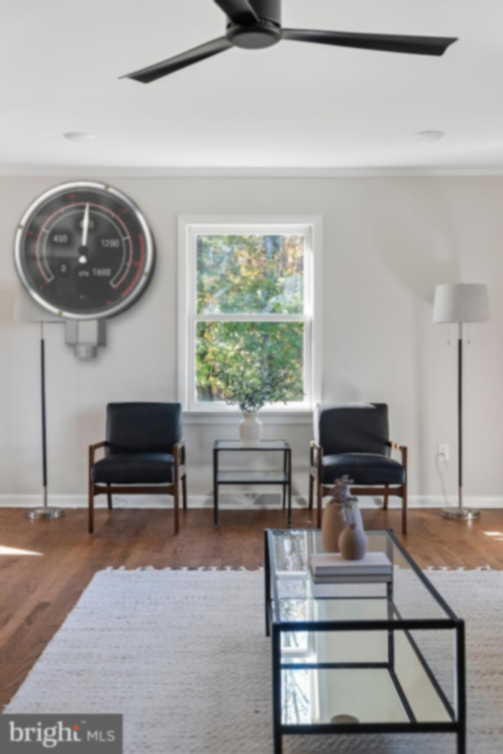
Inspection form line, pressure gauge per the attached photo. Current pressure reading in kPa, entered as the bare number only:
800
